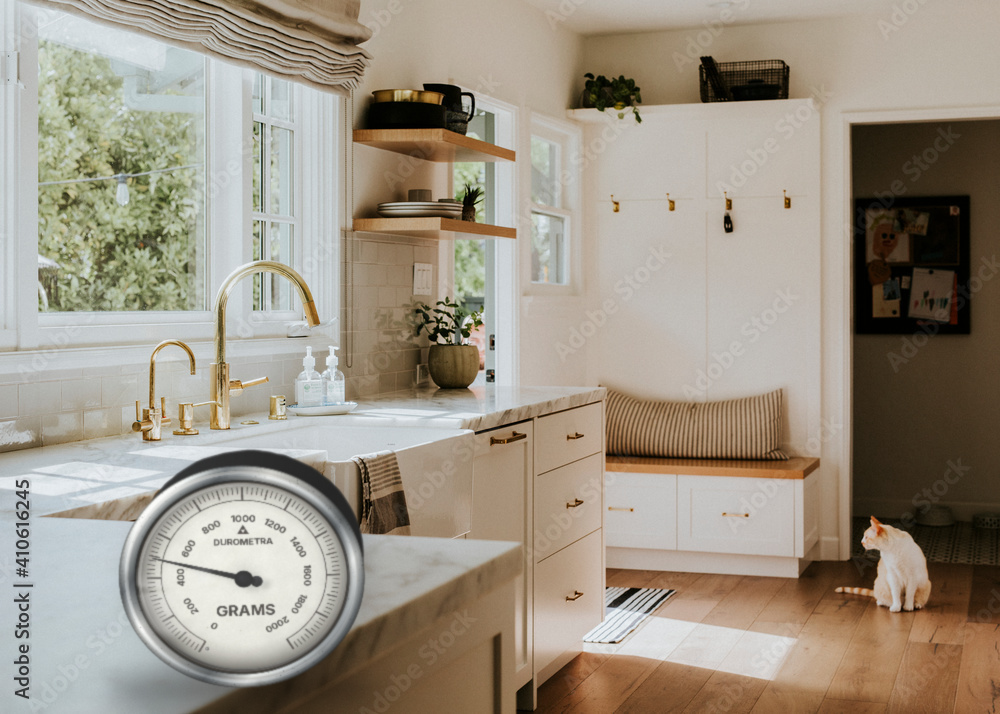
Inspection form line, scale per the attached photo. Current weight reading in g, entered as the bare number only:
500
